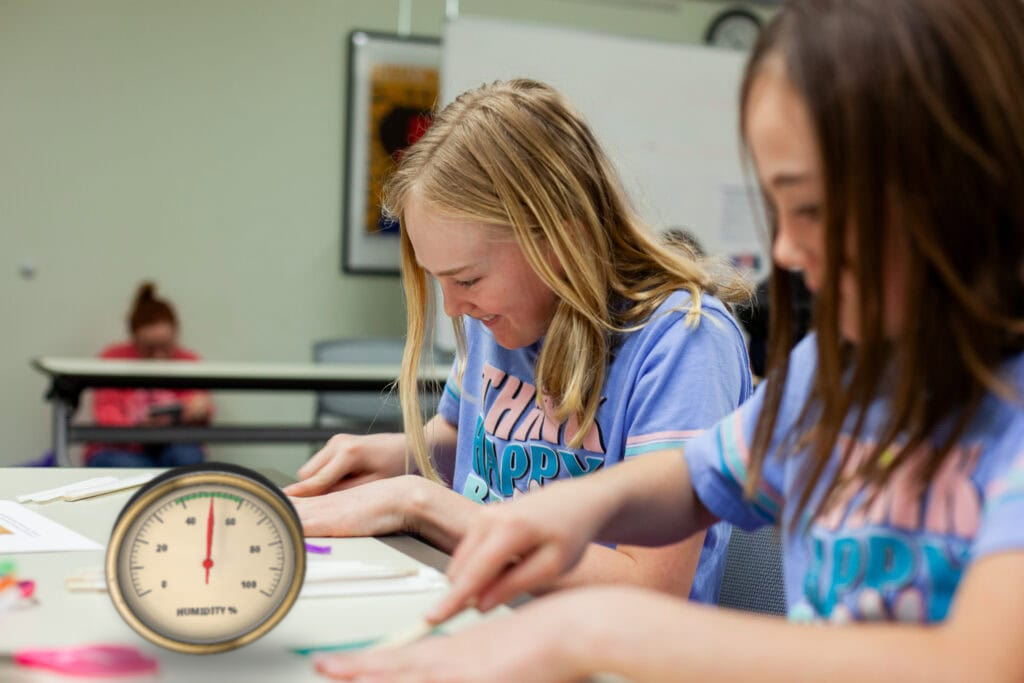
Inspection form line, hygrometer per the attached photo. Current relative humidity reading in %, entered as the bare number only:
50
